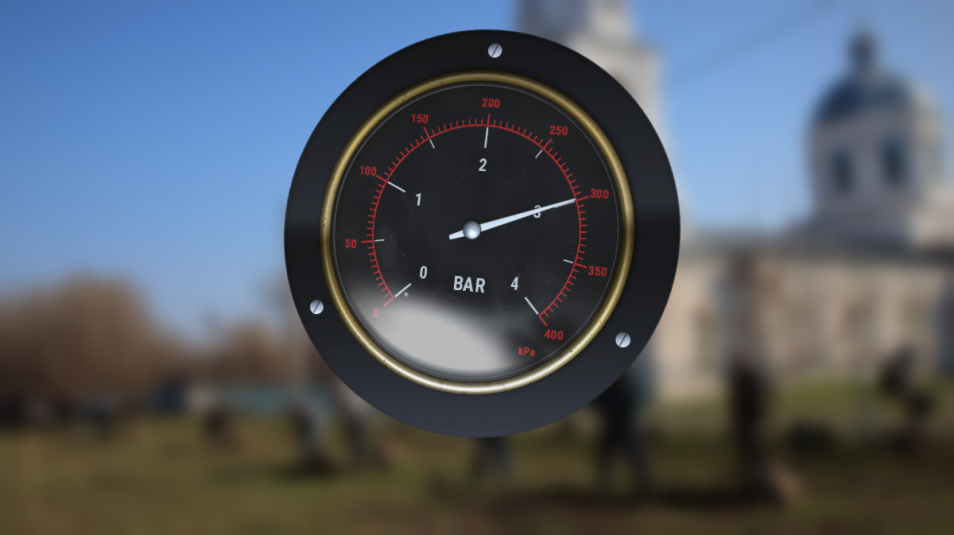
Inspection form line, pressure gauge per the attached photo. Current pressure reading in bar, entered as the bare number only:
3
